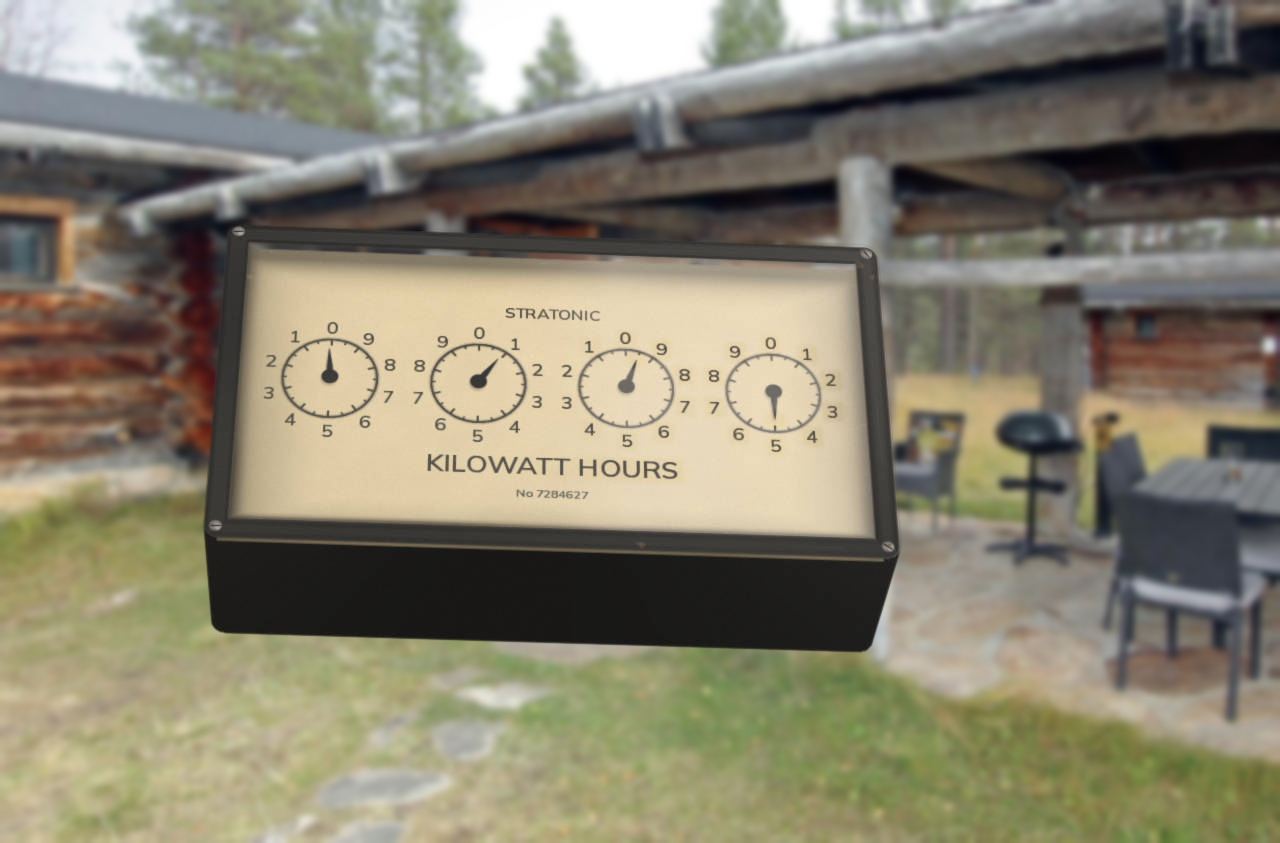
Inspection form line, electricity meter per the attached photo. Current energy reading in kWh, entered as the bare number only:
95
